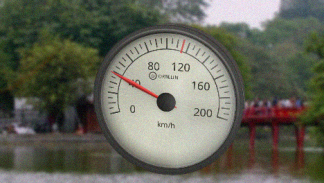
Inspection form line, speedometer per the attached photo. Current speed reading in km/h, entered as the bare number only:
40
